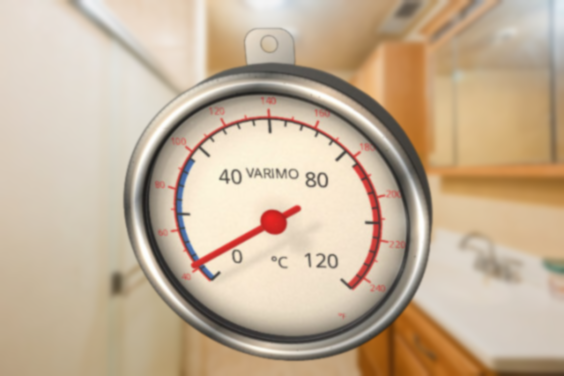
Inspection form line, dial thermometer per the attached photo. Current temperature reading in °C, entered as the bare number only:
6
